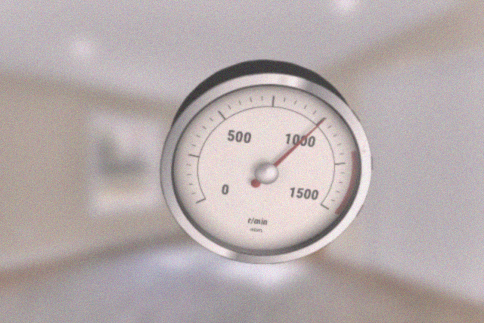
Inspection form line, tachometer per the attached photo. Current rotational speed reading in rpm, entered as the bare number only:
1000
